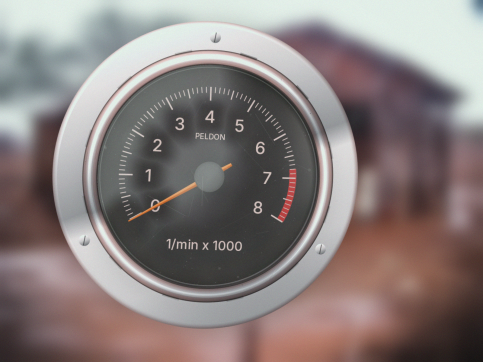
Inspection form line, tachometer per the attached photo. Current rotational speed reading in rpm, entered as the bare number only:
0
